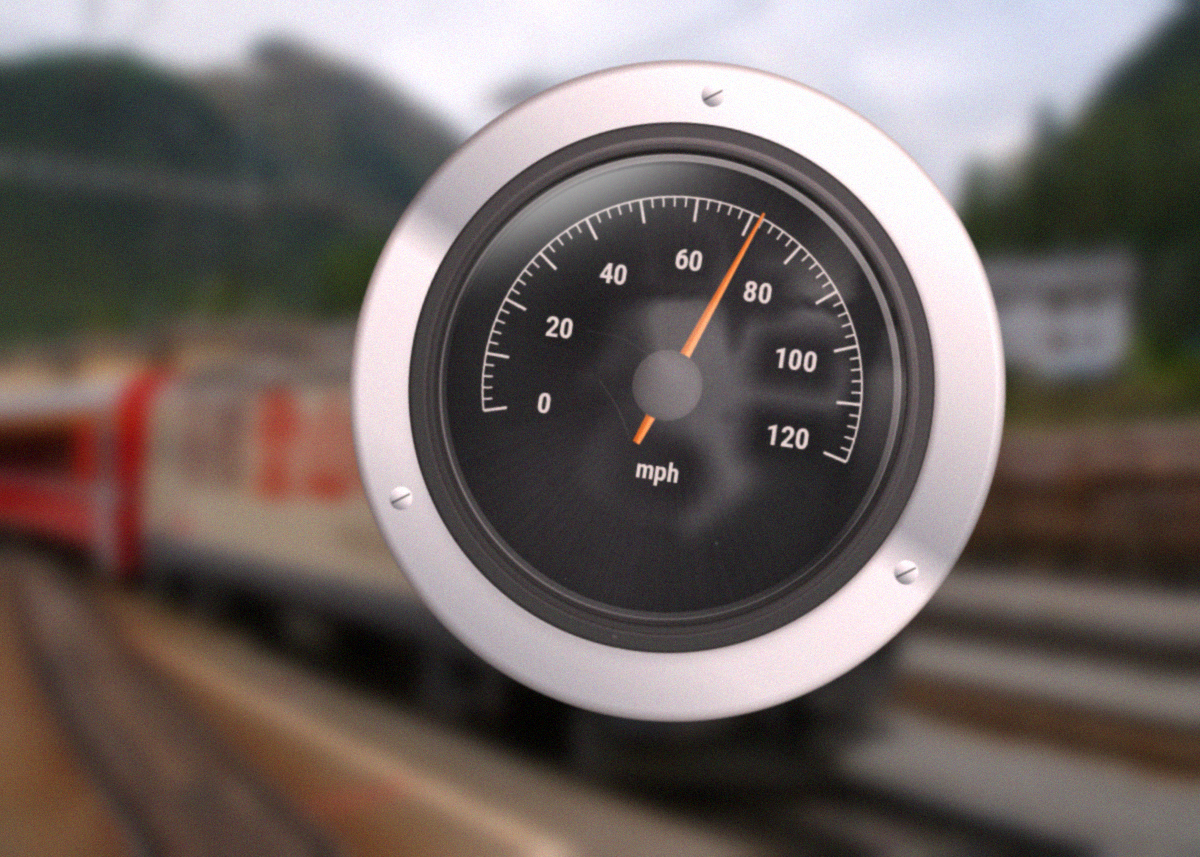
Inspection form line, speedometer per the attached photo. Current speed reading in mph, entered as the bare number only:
72
